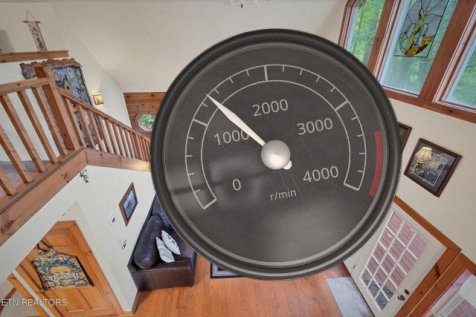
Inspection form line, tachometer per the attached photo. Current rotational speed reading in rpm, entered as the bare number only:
1300
